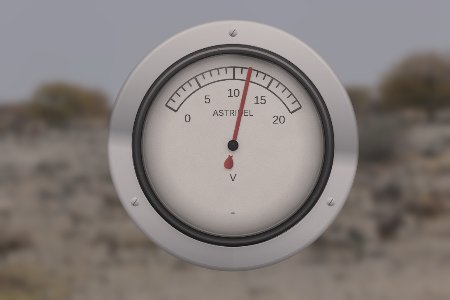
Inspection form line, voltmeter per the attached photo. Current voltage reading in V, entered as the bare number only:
12
